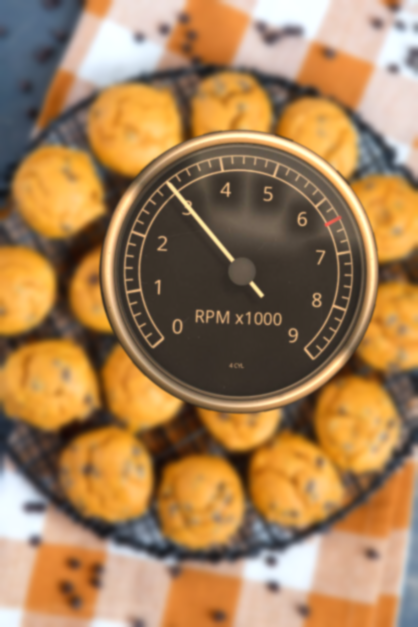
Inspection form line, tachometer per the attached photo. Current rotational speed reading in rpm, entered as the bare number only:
3000
